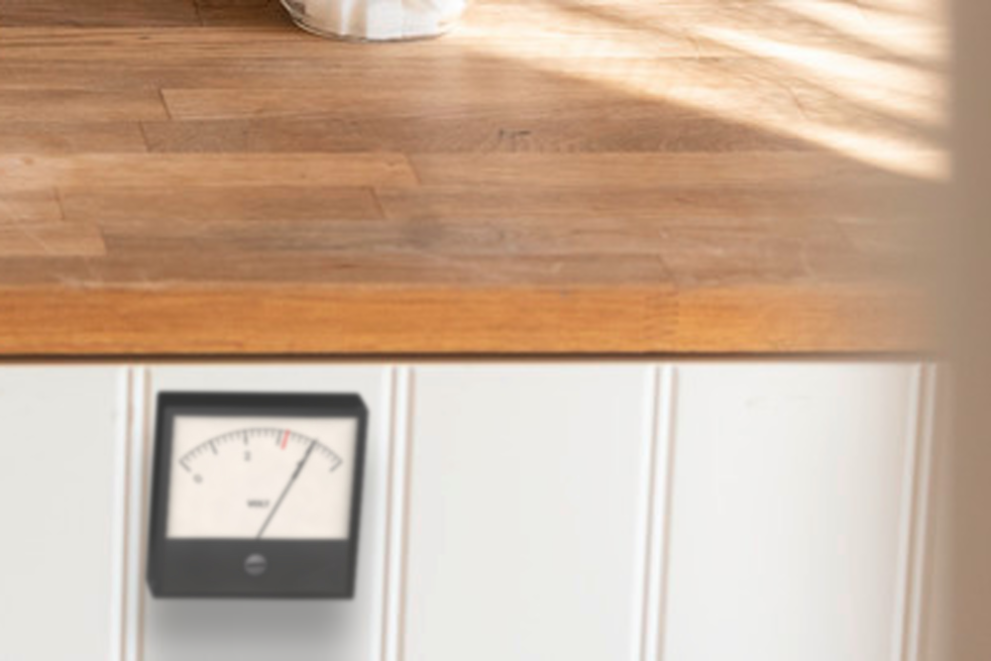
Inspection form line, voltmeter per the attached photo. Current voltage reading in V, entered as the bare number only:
4
